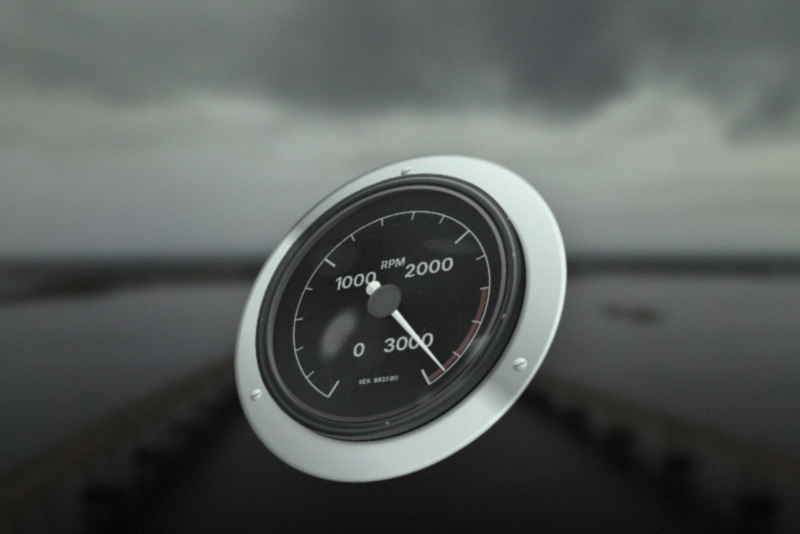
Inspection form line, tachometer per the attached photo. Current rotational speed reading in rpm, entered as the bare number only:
2900
